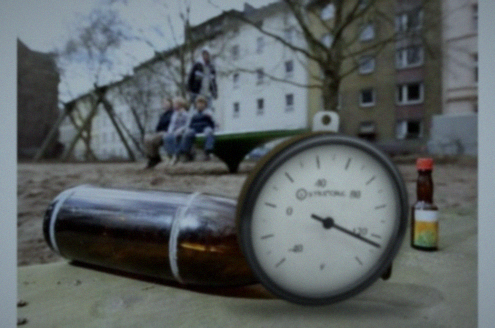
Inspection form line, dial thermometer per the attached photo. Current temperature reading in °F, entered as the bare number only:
125
